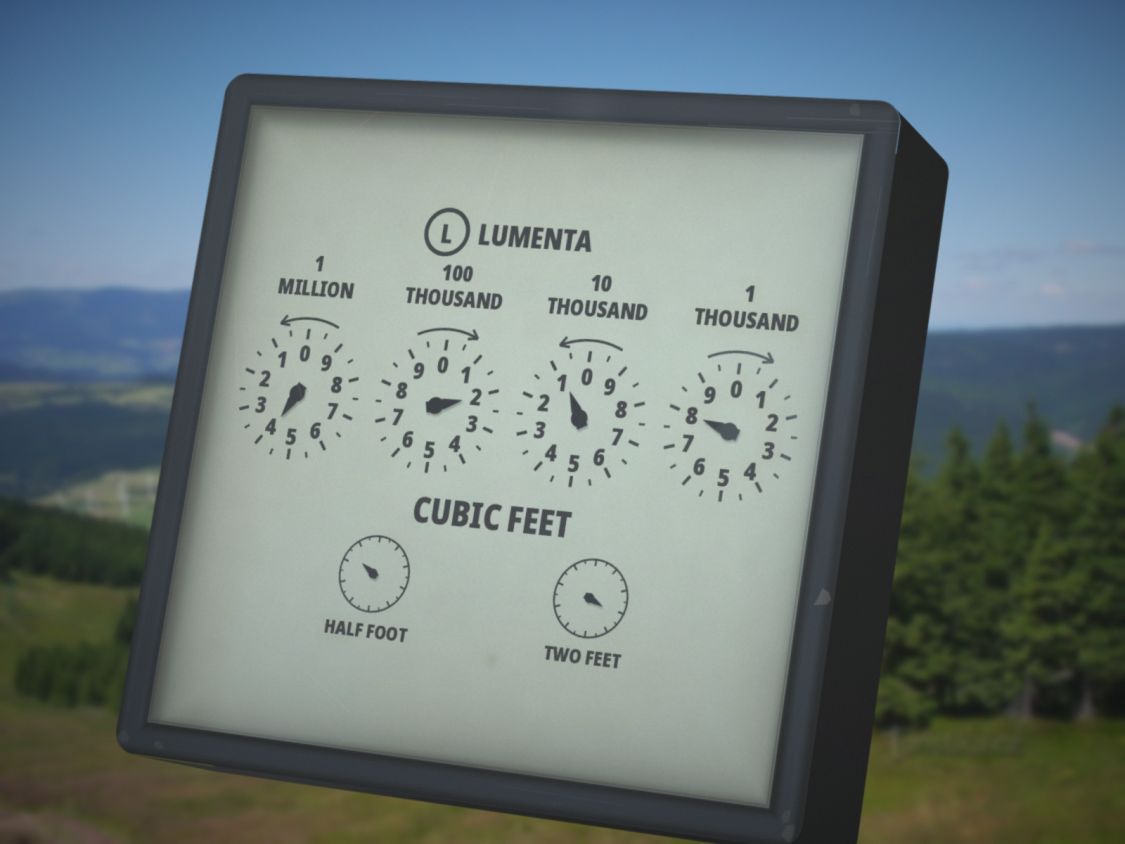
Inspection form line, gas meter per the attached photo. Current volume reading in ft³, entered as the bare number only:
420800
